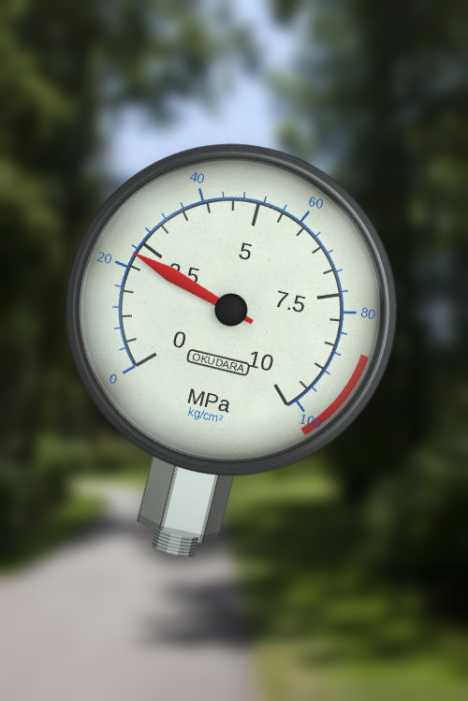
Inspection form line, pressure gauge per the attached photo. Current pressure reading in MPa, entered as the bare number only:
2.25
